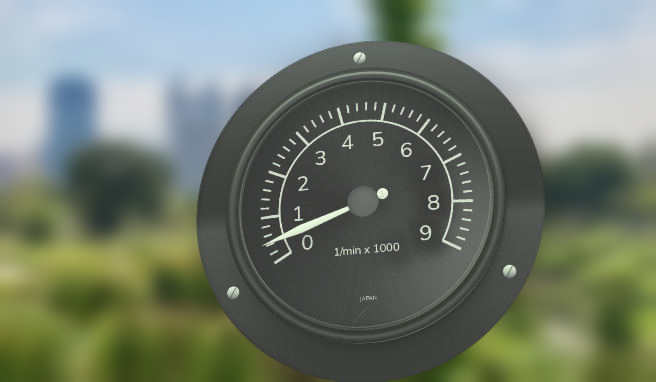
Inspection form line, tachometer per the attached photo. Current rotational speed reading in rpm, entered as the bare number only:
400
